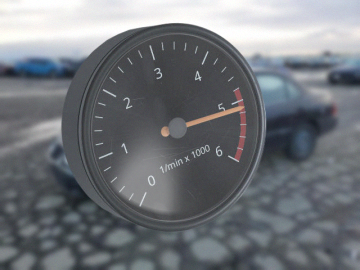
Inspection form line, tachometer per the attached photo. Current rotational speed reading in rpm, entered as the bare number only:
5100
